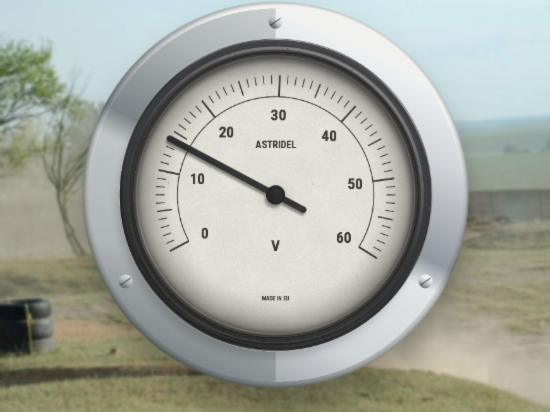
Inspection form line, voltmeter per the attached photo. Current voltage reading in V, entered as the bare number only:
14
